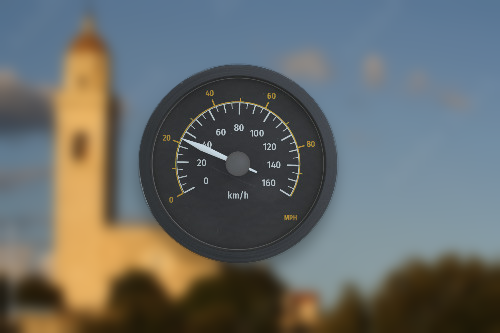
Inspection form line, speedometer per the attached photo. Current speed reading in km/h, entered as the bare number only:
35
